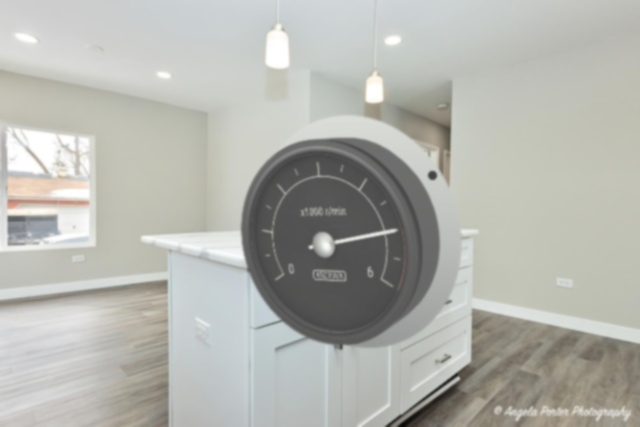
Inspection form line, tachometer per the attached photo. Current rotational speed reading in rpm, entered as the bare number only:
5000
